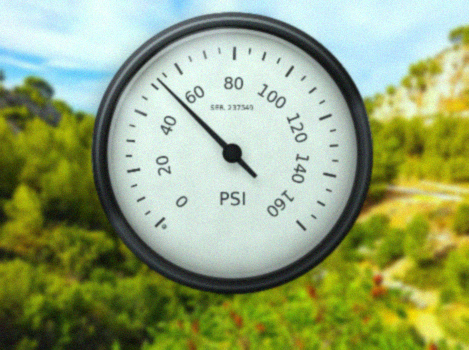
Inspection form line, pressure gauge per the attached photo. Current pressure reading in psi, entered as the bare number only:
52.5
